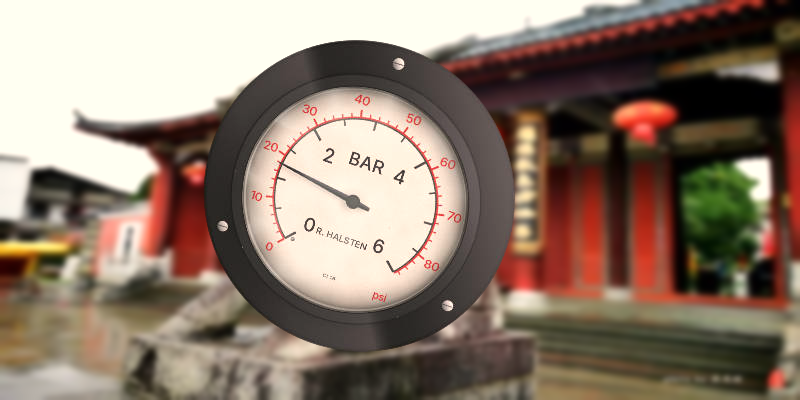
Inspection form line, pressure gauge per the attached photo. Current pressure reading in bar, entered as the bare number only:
1.25
